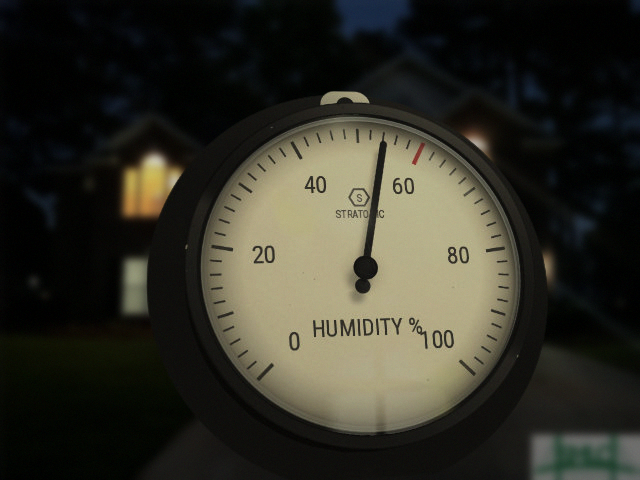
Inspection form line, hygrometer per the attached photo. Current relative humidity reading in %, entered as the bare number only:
54
